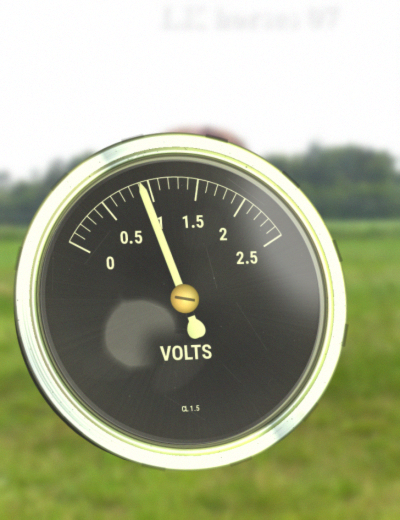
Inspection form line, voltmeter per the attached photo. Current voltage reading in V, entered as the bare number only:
0.9
